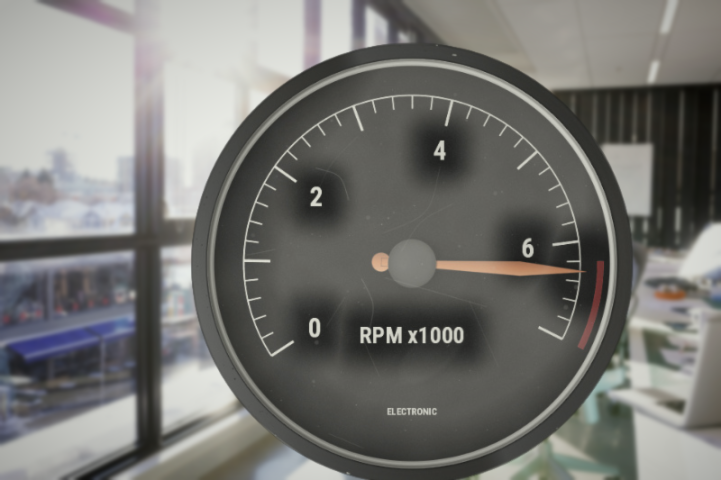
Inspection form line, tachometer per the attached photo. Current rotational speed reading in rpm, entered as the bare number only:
6300
